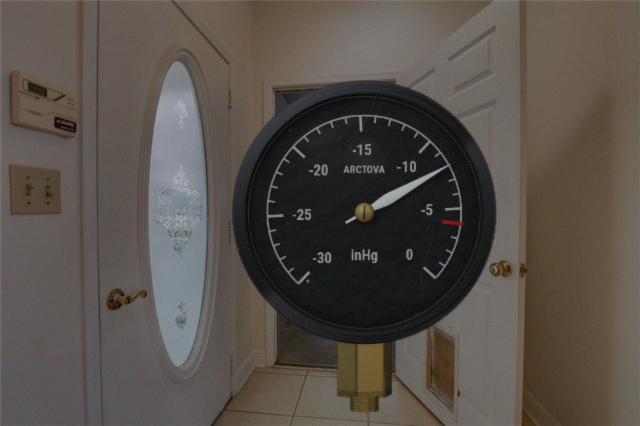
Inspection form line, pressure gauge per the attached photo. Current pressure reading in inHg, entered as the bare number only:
-8
